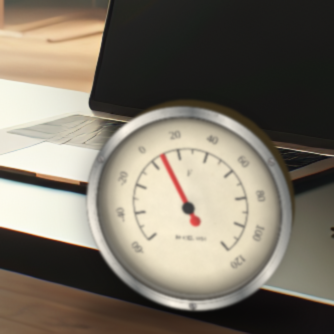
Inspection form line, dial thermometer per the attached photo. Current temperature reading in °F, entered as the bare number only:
10
